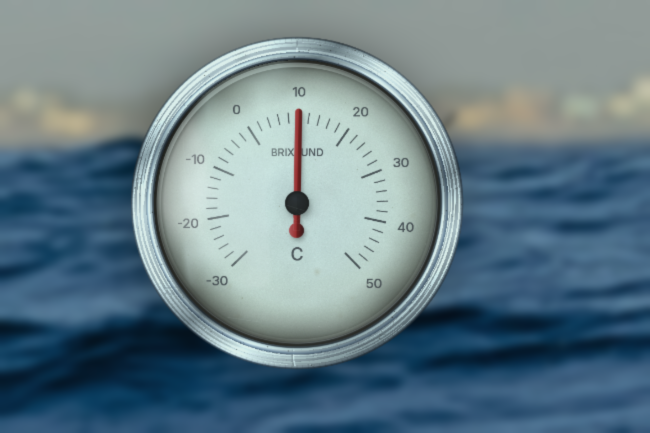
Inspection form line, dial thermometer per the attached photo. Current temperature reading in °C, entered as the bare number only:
10
